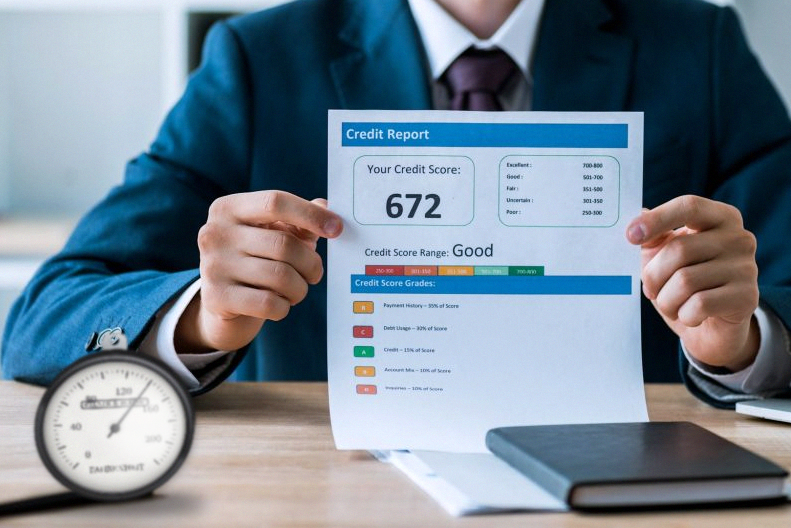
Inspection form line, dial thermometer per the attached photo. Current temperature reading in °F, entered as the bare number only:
140
